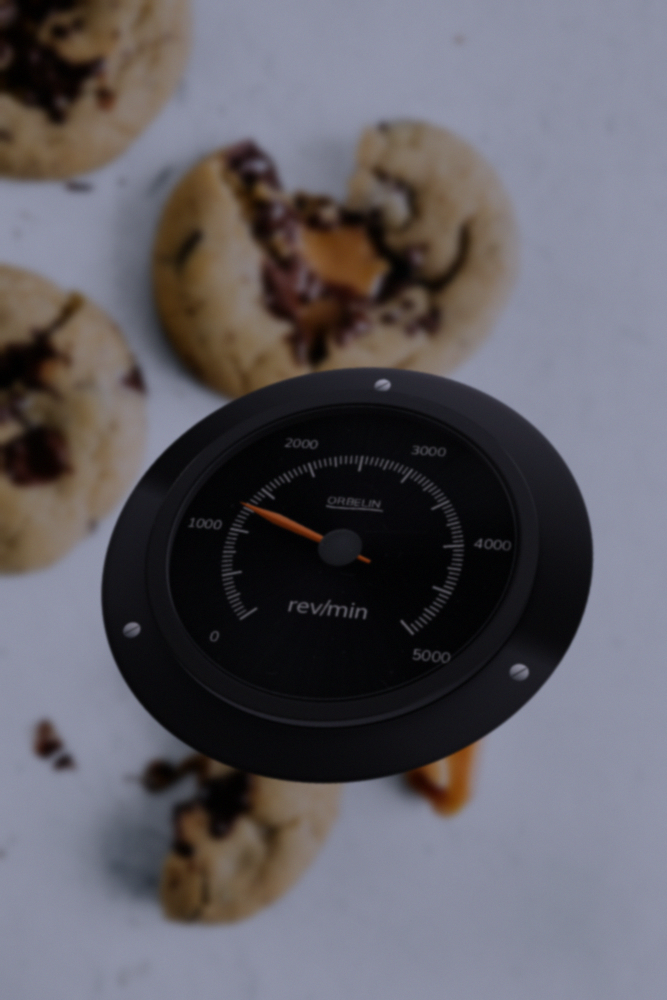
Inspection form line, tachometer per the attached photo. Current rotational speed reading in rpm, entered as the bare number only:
1250
